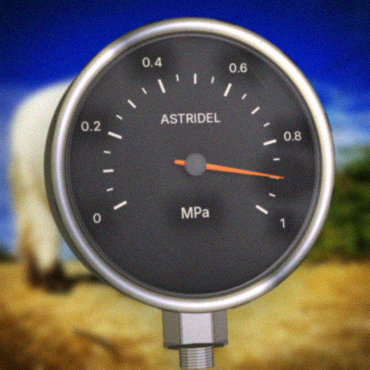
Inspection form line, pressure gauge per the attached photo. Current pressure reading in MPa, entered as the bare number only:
0.9
